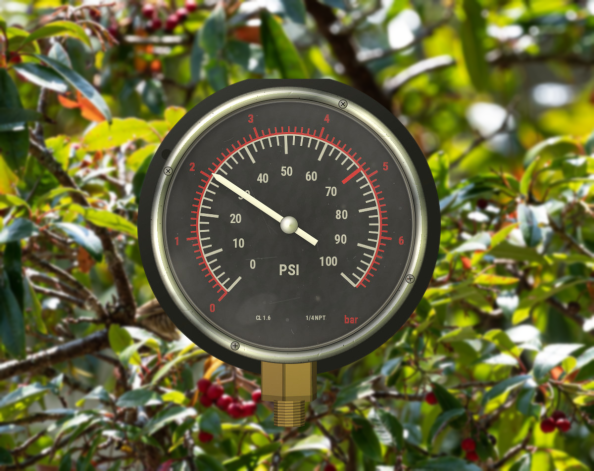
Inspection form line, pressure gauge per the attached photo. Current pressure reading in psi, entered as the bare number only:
30
